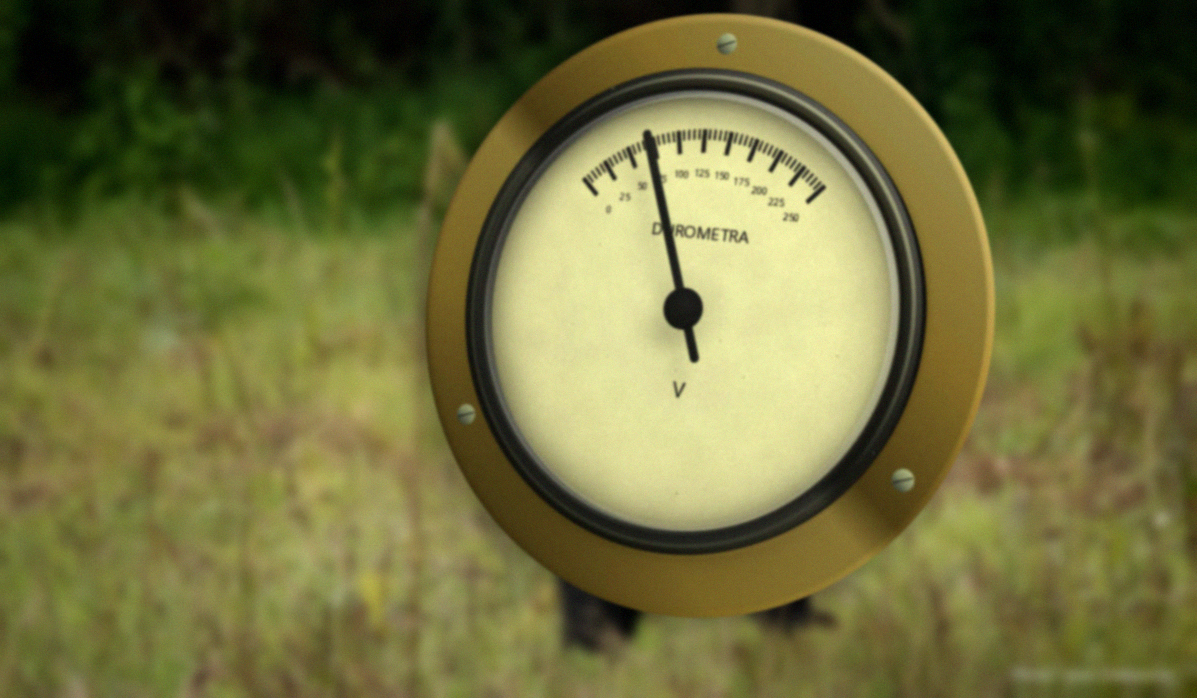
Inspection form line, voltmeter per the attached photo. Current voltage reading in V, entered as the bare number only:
75
